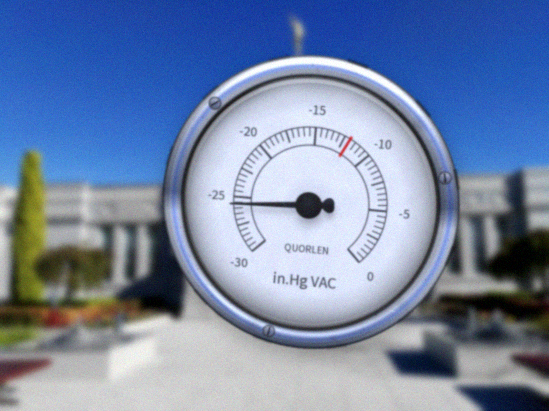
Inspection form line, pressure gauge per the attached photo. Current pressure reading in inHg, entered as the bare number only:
-25.5
